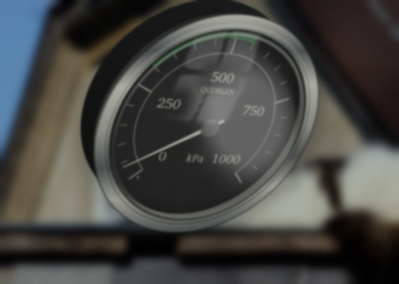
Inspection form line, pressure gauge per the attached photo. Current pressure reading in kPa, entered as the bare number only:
50
